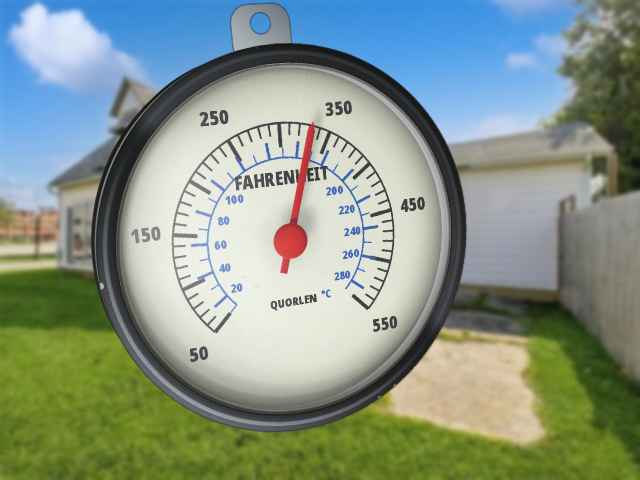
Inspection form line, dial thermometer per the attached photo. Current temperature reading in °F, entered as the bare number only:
330
